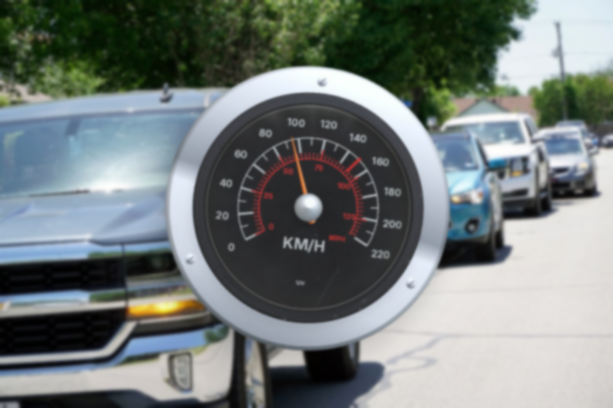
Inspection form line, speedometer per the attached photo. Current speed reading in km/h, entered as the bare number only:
95
